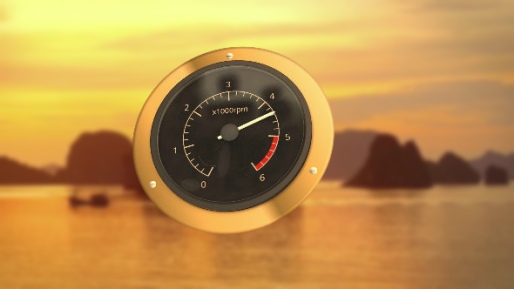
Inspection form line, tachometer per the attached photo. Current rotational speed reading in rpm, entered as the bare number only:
4400
